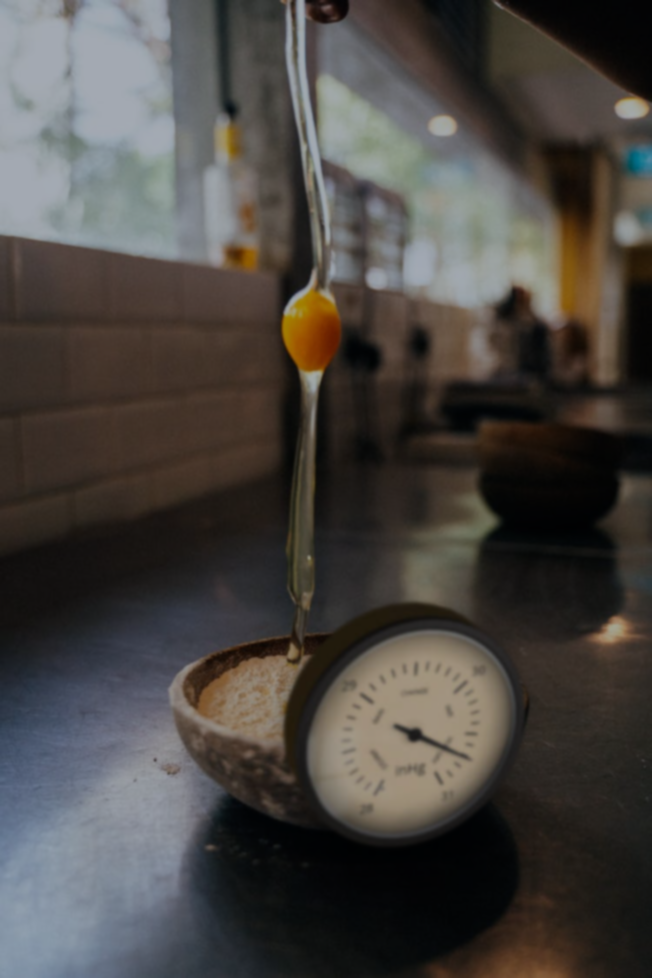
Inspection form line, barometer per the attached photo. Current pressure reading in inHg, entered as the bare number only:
30.7
